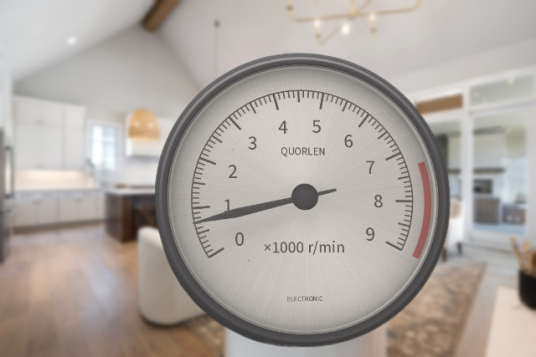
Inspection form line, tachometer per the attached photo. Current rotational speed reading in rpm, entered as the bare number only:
700
